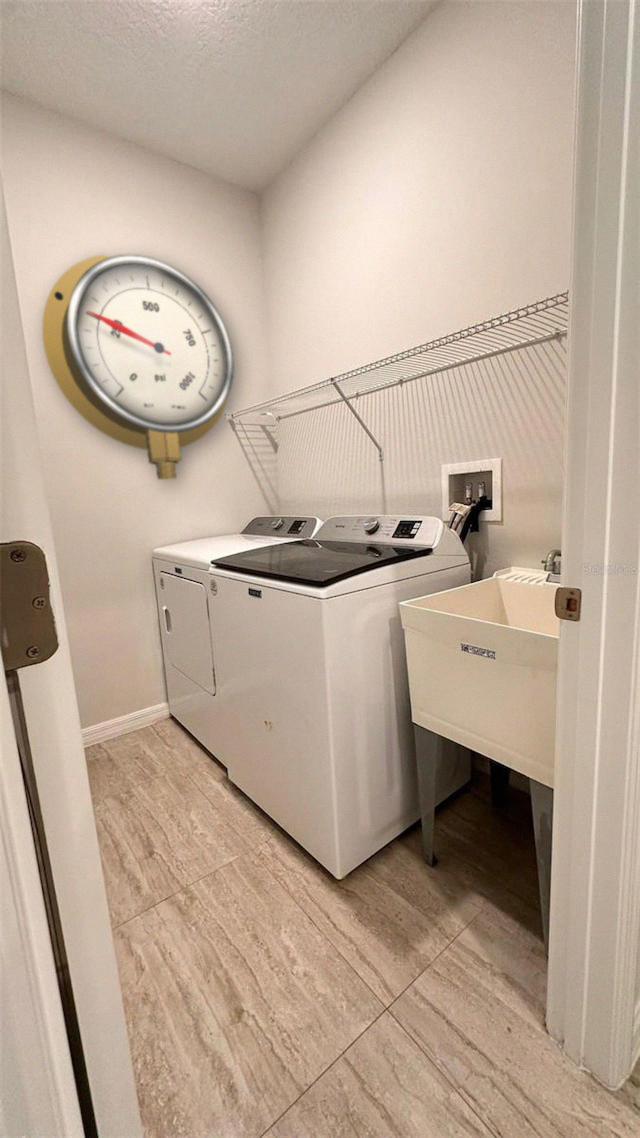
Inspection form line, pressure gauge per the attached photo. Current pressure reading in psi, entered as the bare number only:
250
